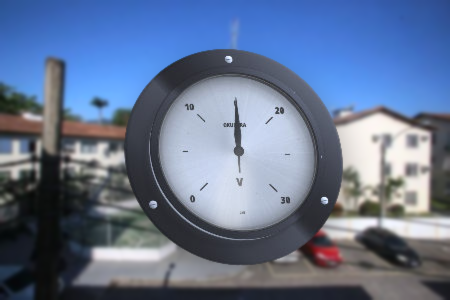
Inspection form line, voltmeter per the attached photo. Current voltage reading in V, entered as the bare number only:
15
